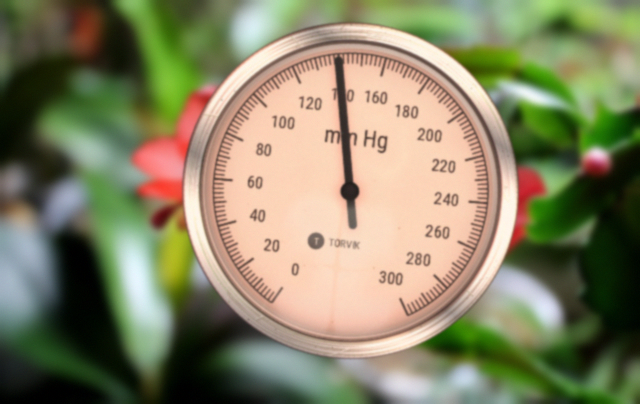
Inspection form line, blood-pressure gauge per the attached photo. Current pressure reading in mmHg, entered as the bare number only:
140
